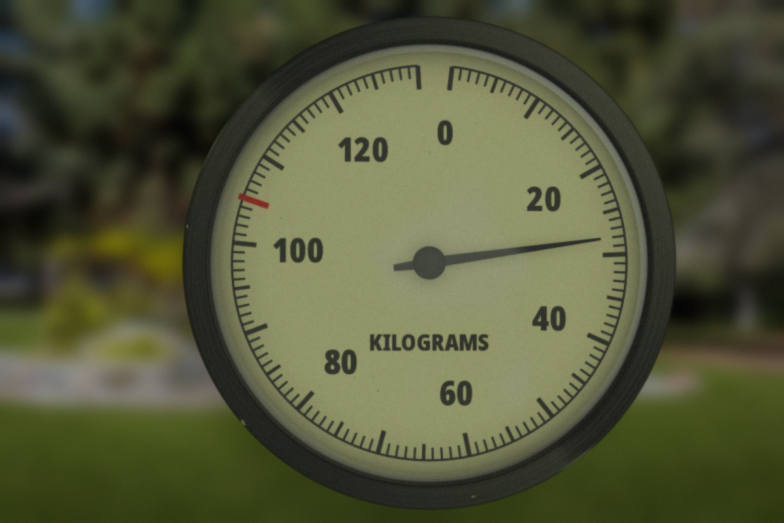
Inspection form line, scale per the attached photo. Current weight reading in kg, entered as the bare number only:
28
